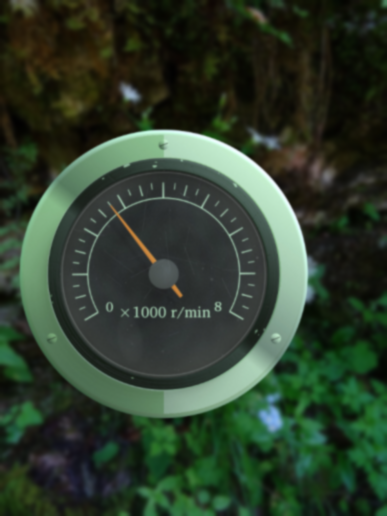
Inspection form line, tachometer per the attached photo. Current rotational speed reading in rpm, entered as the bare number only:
2750
